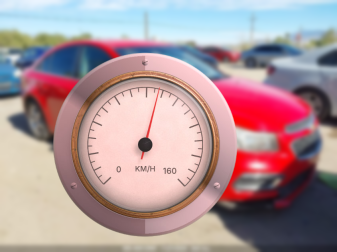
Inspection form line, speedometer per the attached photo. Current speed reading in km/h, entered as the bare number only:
87.5
